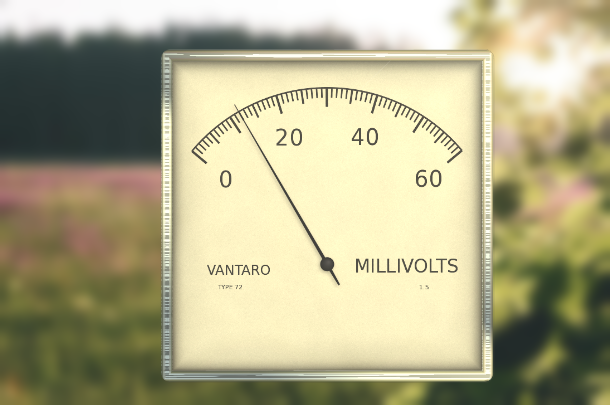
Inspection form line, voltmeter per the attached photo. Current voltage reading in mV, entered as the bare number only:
12
